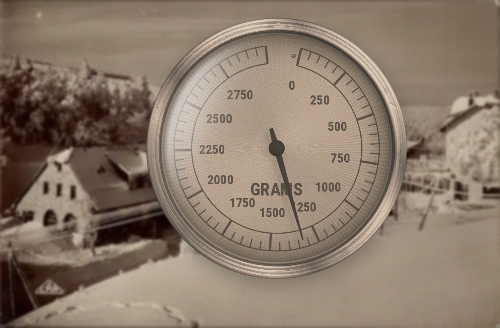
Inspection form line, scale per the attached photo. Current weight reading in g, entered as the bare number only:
1325
